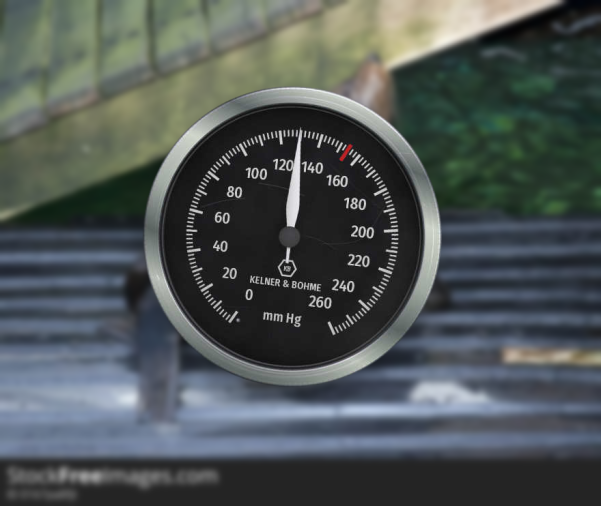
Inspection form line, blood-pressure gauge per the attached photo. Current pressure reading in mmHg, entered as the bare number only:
130
